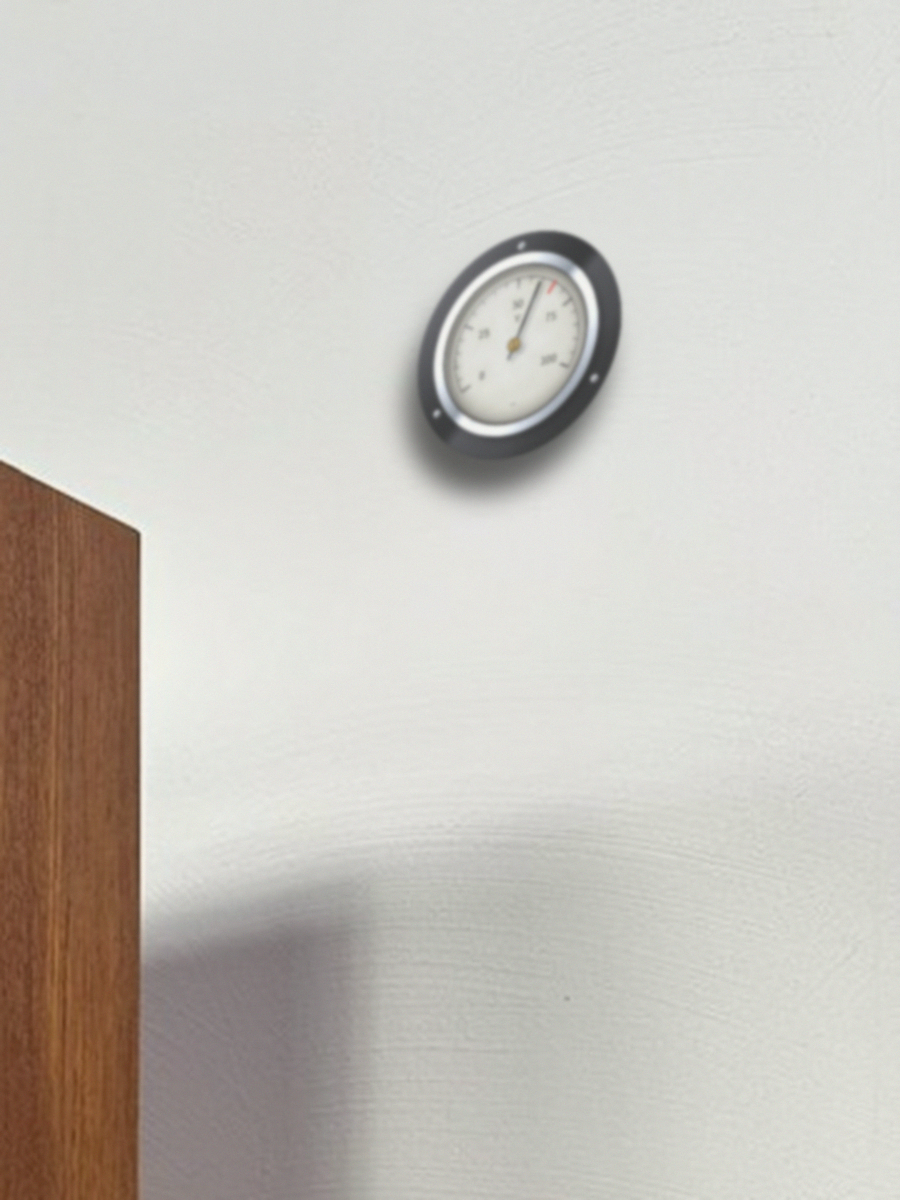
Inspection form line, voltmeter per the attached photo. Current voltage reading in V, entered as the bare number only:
60
